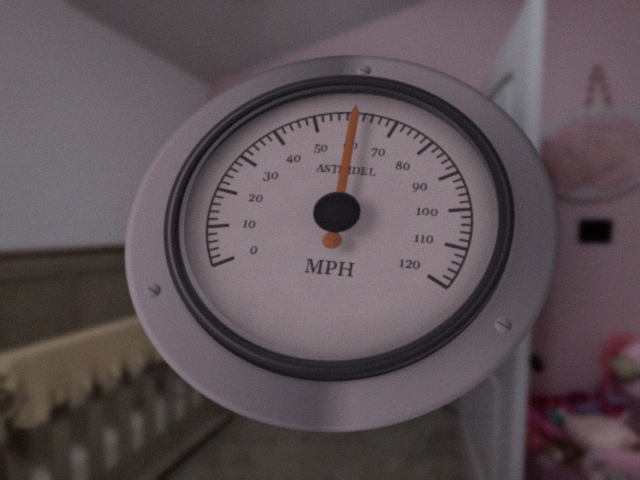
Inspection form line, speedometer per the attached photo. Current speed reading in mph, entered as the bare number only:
60
